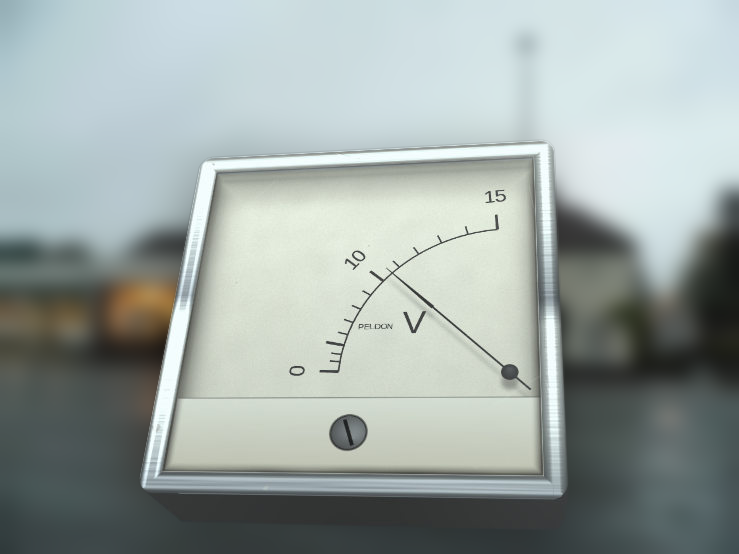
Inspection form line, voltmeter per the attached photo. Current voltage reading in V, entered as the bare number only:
10.5
